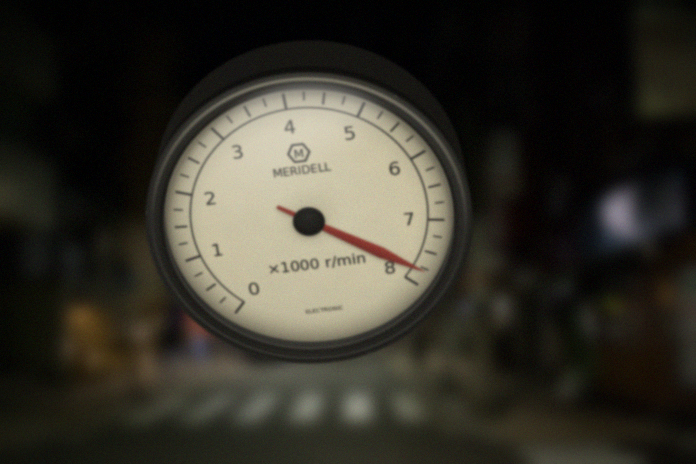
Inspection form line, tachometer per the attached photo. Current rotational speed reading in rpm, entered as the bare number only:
7750
